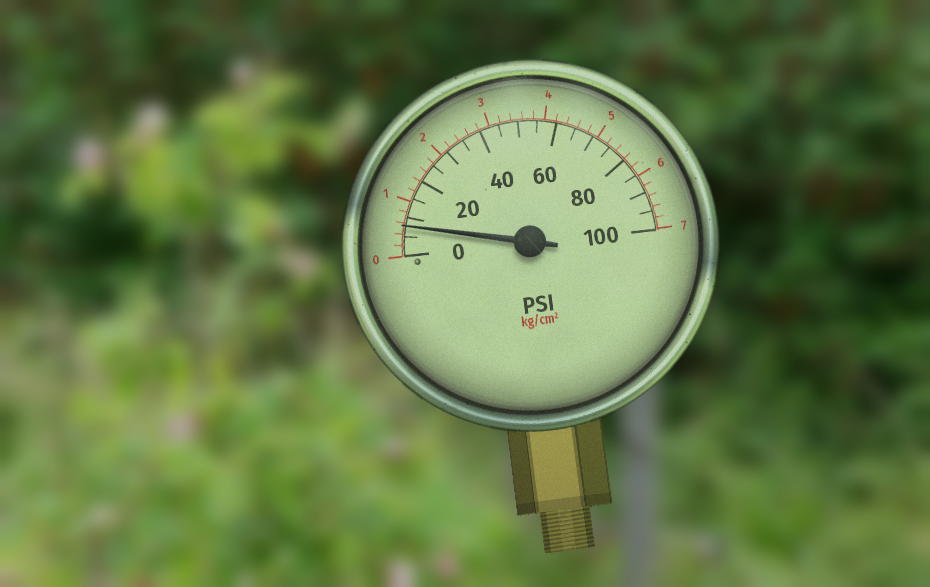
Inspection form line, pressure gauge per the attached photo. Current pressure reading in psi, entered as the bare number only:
7.5
